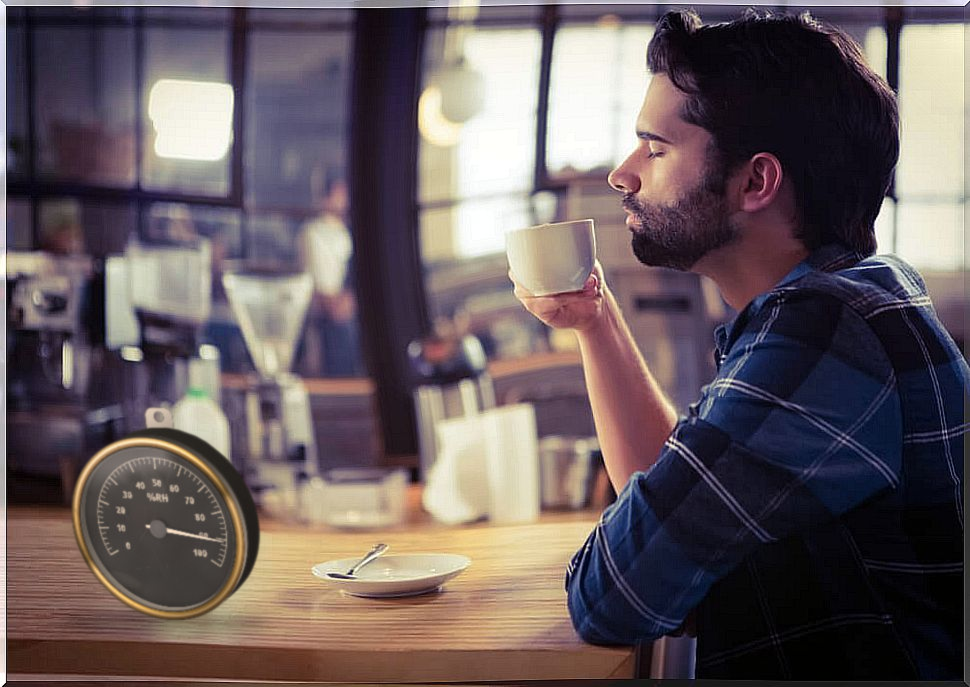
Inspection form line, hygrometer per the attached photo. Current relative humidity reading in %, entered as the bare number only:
90
